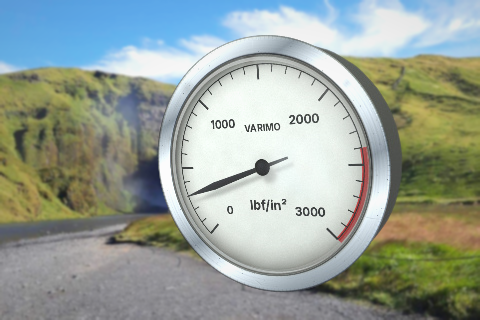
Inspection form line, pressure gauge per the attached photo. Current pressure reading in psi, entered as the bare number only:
300
